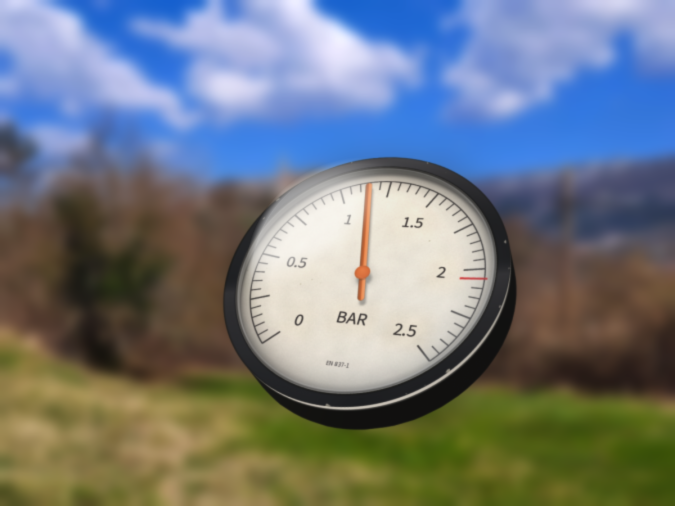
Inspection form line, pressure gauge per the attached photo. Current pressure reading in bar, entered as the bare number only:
1.15
